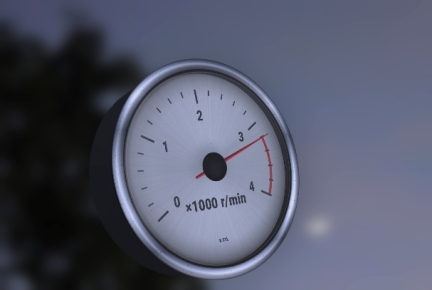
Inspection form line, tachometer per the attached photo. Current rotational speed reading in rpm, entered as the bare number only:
3200
